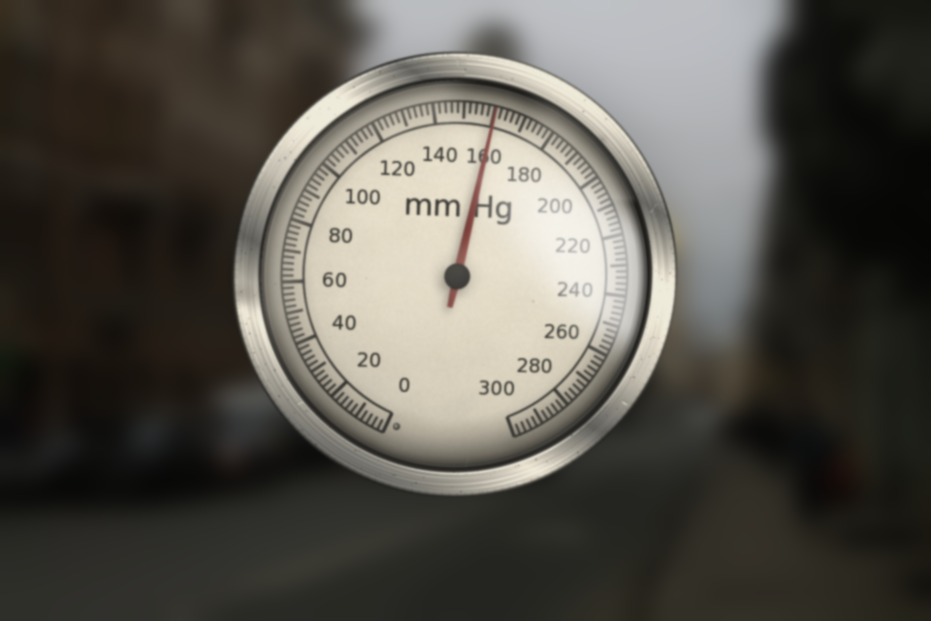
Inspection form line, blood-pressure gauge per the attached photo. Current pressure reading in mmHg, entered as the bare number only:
160
